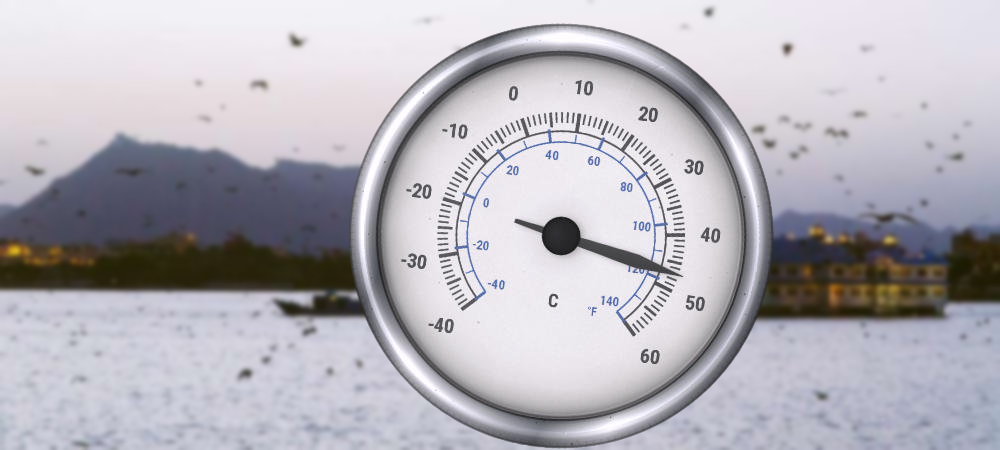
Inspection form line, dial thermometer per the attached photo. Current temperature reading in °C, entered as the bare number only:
47
